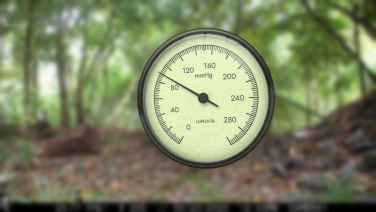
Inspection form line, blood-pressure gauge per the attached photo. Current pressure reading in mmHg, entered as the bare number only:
90
